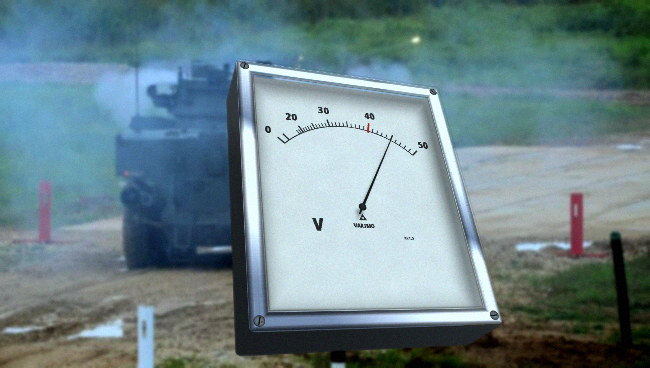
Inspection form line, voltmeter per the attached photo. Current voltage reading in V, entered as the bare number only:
45
